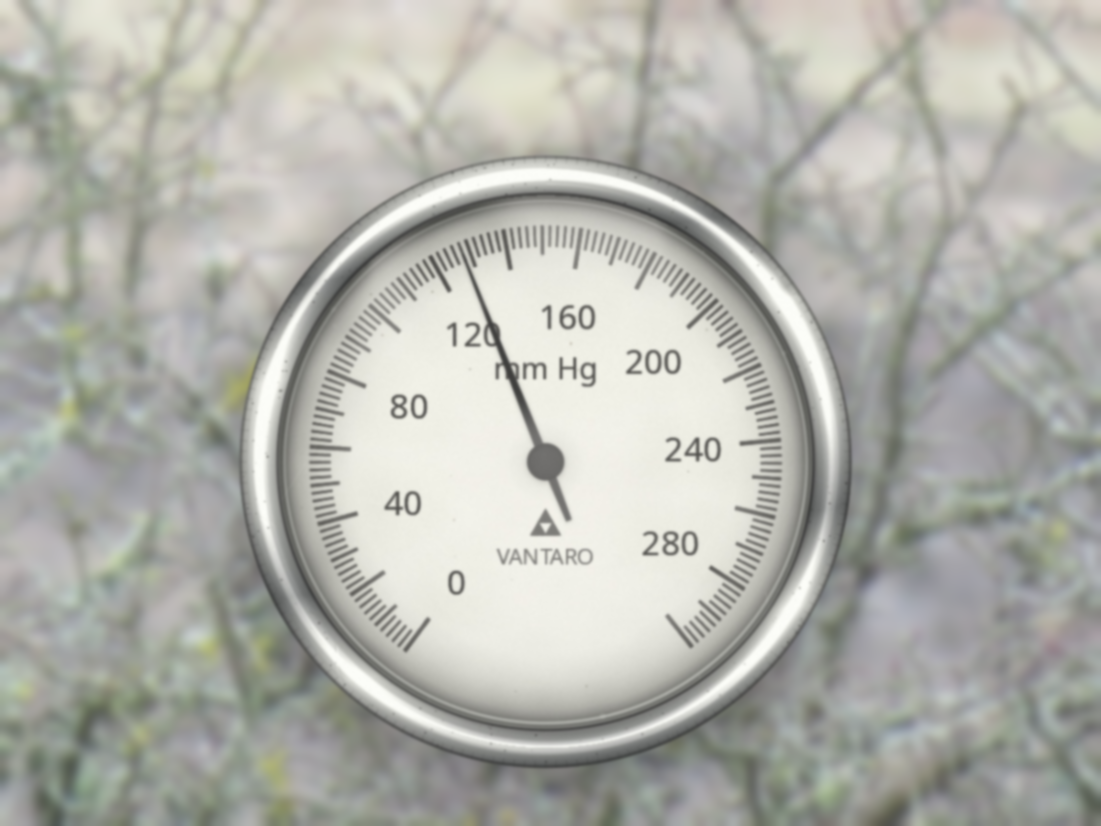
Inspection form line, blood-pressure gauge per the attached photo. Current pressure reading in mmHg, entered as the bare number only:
128
